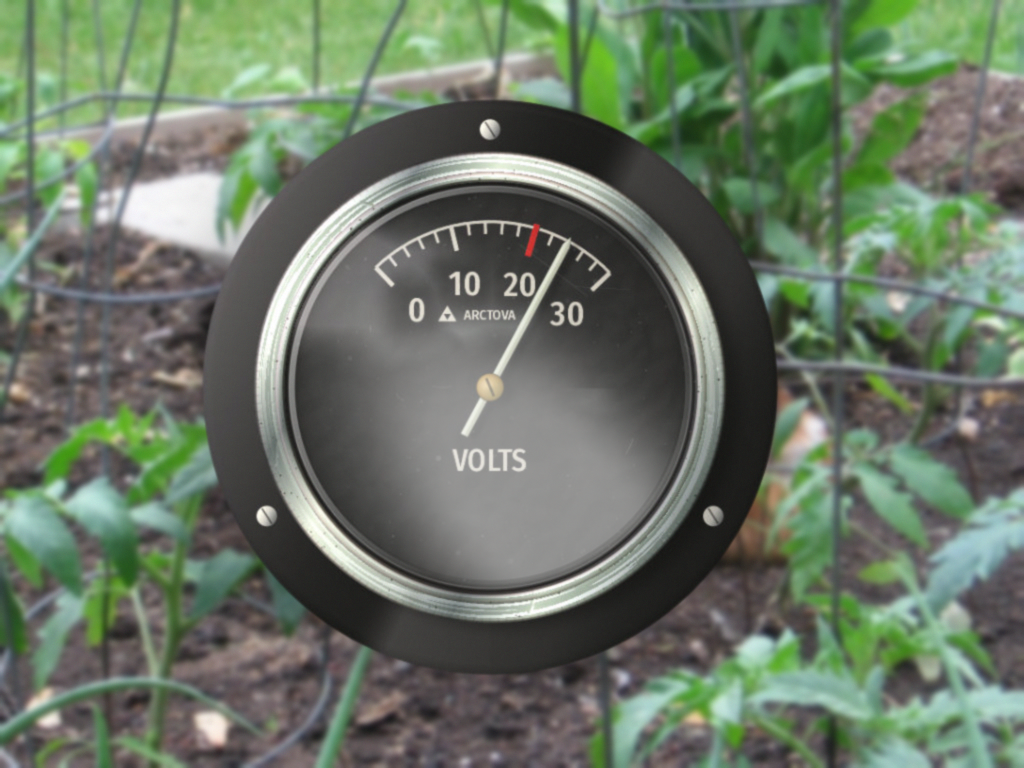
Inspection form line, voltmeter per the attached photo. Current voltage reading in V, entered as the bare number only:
24
